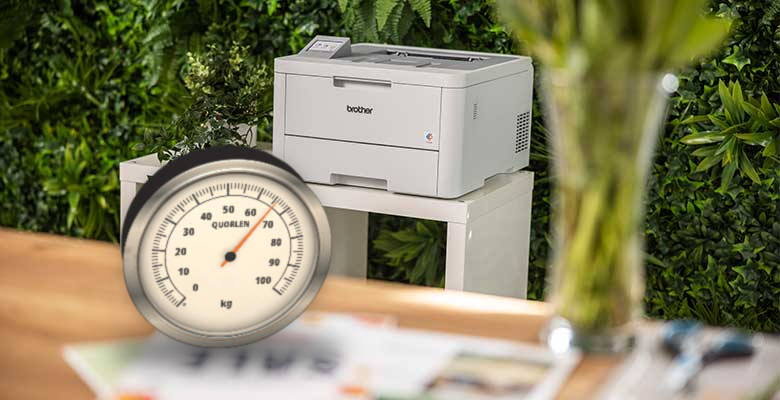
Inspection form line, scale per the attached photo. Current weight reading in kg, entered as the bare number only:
65
